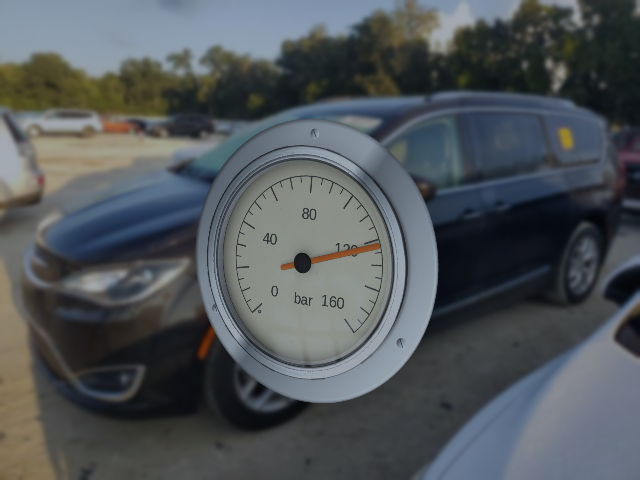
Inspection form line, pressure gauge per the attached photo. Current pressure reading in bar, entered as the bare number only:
122.5
